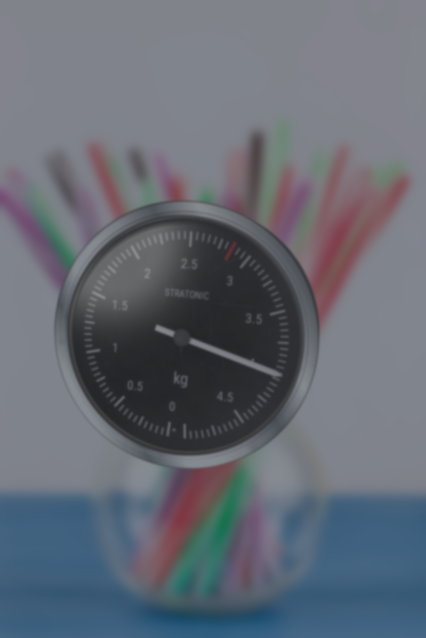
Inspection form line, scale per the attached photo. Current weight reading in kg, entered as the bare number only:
4
